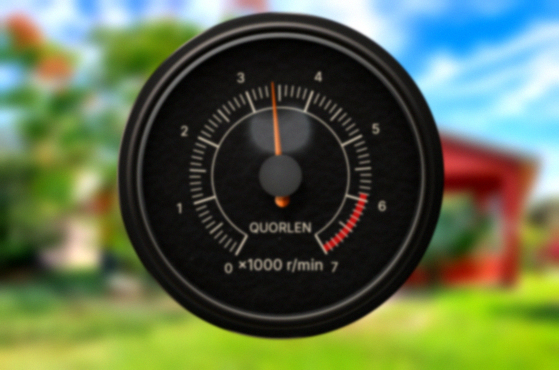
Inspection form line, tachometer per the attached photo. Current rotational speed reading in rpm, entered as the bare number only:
3400
